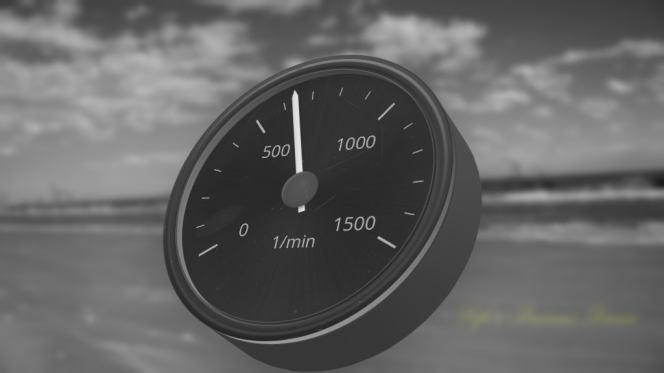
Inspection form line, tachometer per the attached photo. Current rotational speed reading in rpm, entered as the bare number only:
650
